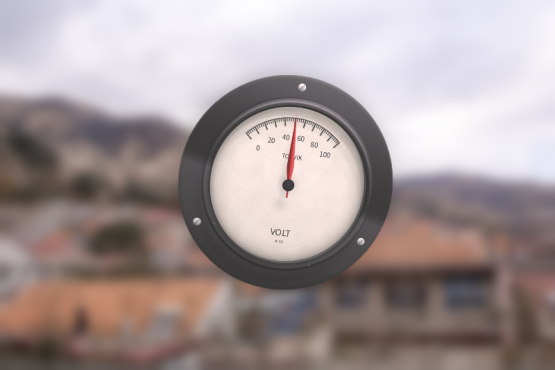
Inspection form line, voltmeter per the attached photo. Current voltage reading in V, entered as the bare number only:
50
